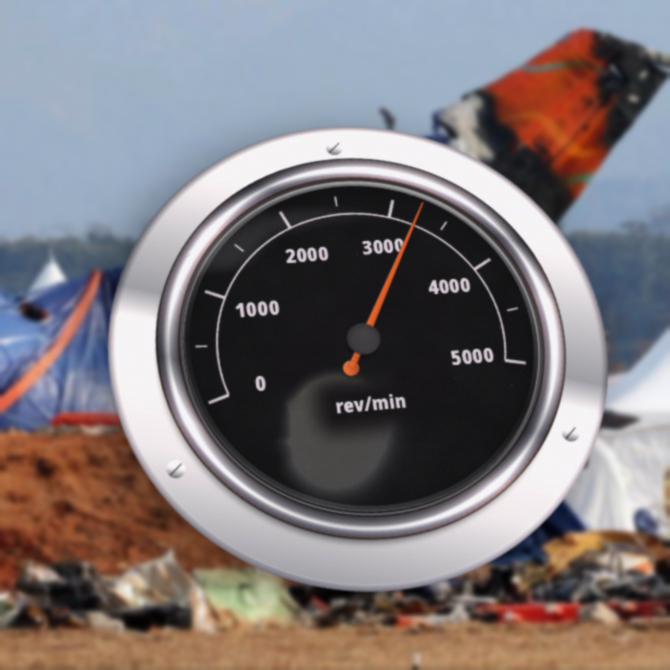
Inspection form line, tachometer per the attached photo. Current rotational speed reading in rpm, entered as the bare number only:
3250
